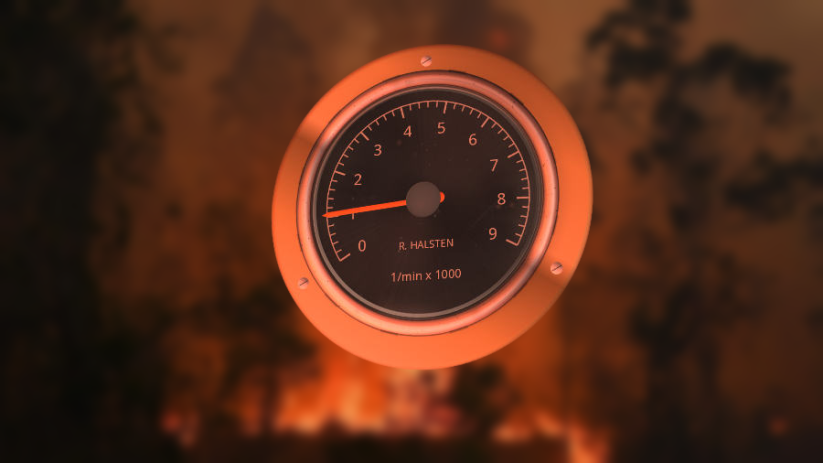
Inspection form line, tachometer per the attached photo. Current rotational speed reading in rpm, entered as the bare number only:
1000
